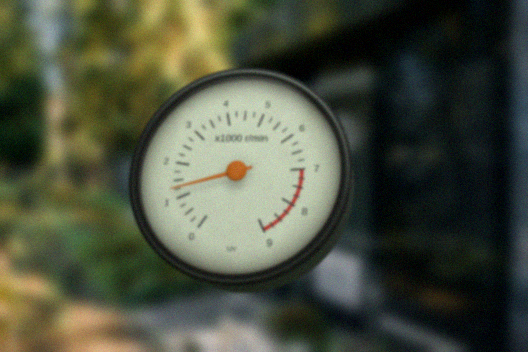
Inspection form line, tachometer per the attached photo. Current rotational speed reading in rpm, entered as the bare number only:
1250
